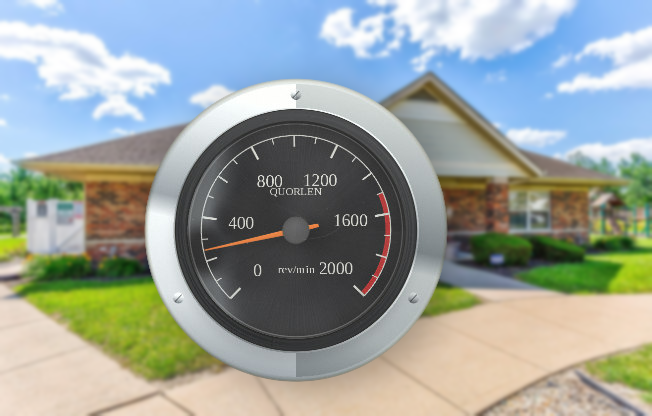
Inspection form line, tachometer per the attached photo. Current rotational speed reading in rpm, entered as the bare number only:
250
